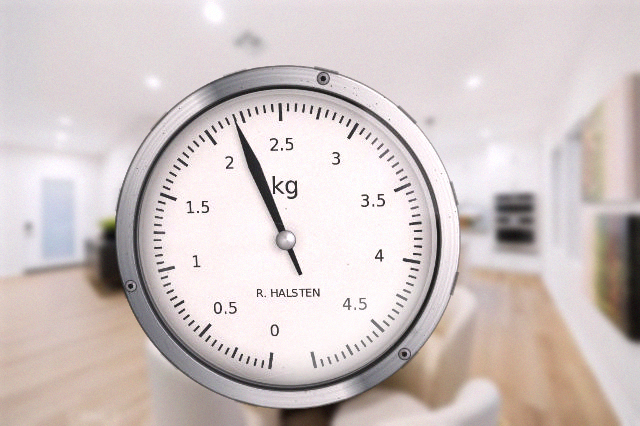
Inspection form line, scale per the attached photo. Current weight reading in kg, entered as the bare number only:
2.2
